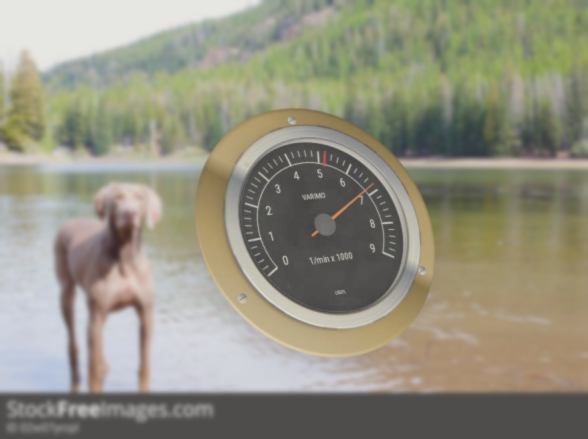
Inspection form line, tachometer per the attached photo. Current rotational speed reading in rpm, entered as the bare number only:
6800
